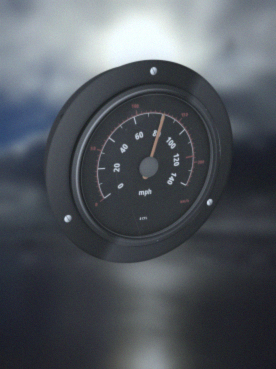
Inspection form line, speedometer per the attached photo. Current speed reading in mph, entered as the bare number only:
80
